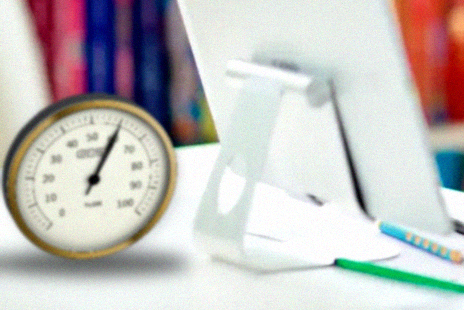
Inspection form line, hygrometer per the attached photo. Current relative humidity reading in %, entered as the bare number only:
60
